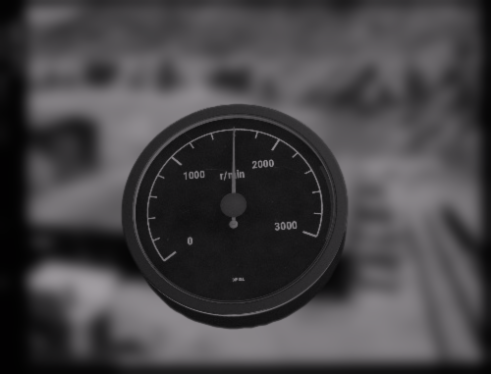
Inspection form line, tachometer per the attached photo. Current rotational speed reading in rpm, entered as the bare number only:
1600
